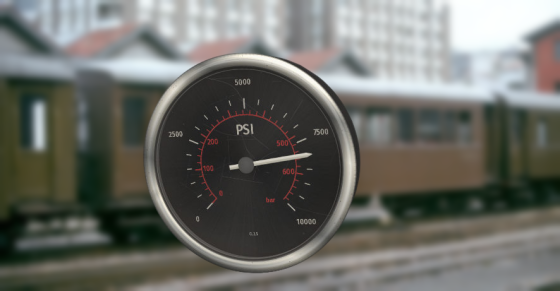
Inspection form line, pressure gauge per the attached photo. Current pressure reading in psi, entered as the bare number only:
8000
